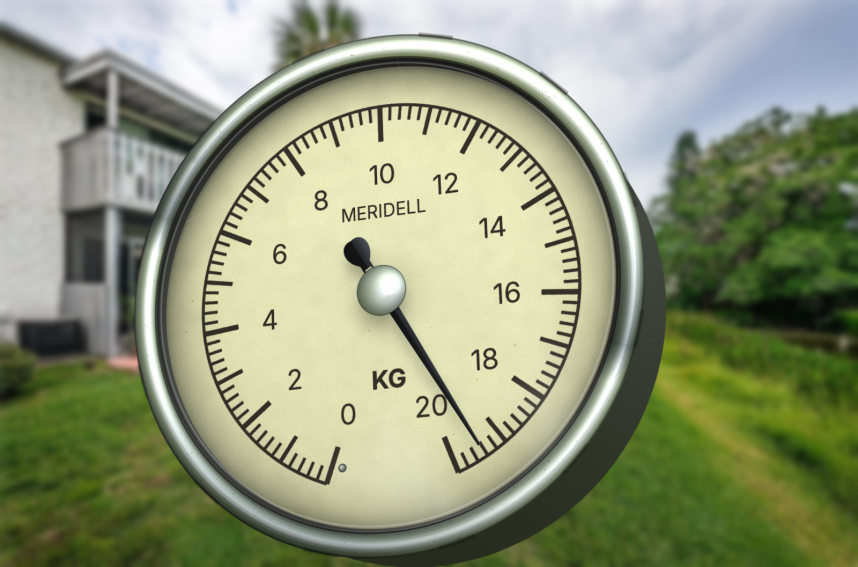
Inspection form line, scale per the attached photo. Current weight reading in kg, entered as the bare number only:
19.4
